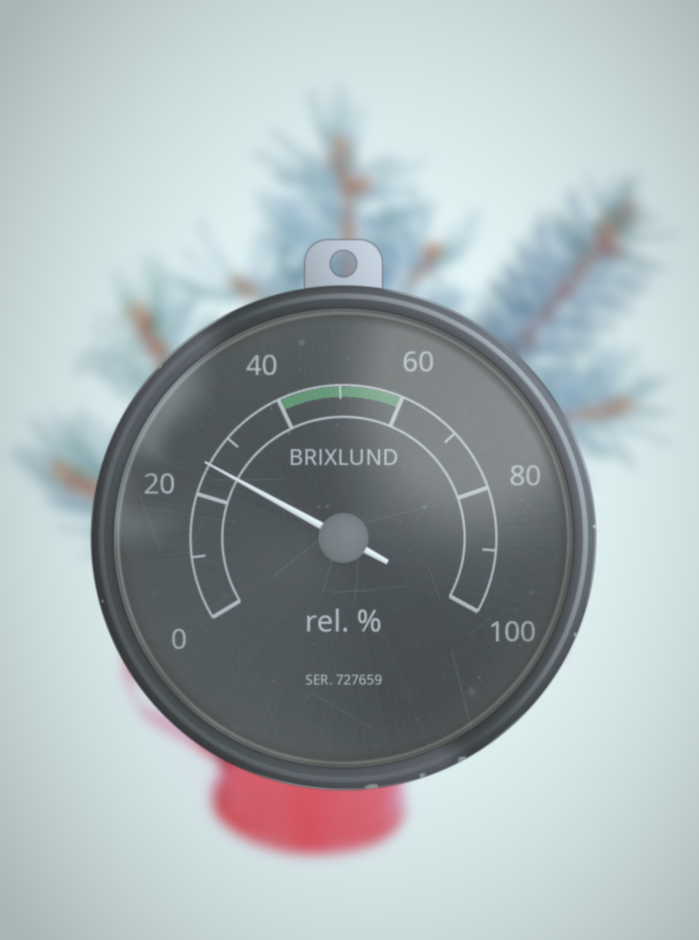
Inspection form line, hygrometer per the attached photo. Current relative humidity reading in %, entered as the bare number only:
25
